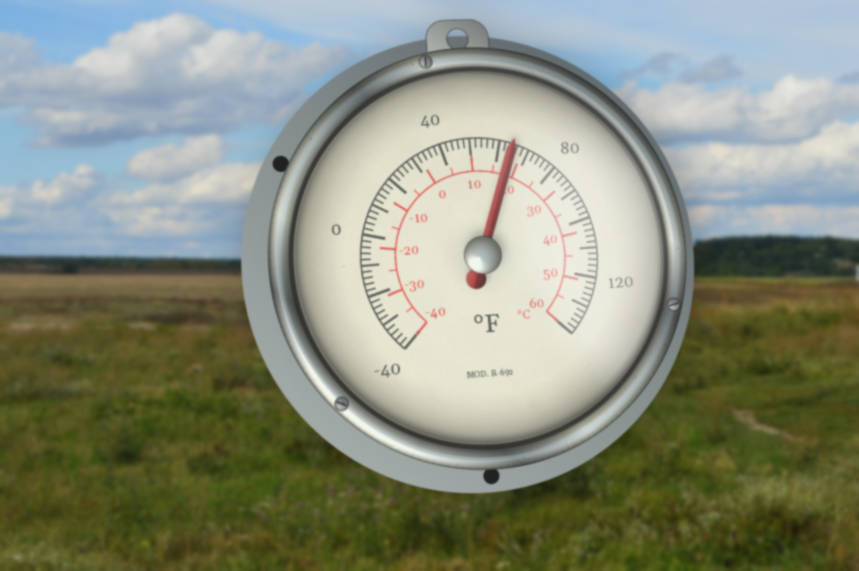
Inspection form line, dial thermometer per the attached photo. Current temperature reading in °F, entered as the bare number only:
64
